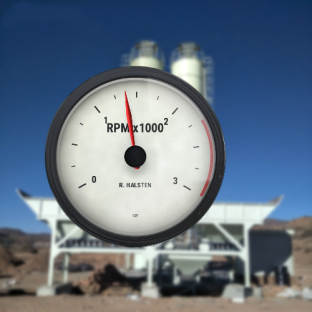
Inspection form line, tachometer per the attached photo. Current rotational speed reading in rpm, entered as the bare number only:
1375
